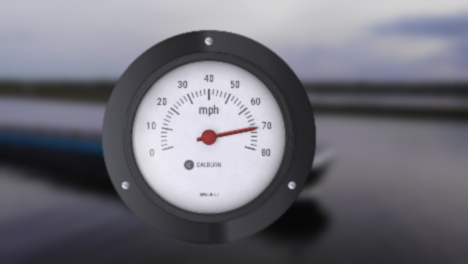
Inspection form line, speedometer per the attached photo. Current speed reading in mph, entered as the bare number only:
70
